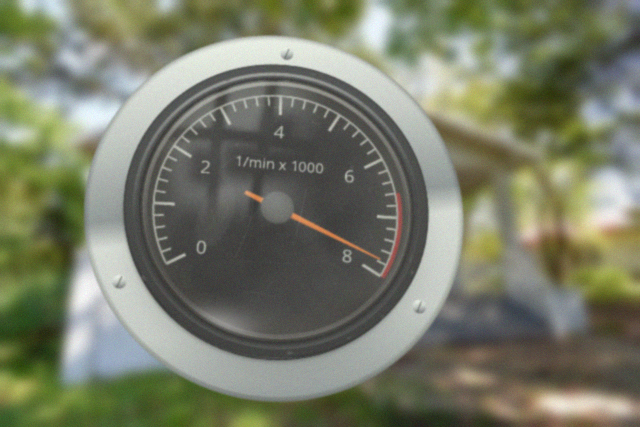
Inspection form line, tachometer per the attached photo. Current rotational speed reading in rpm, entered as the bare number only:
7800
